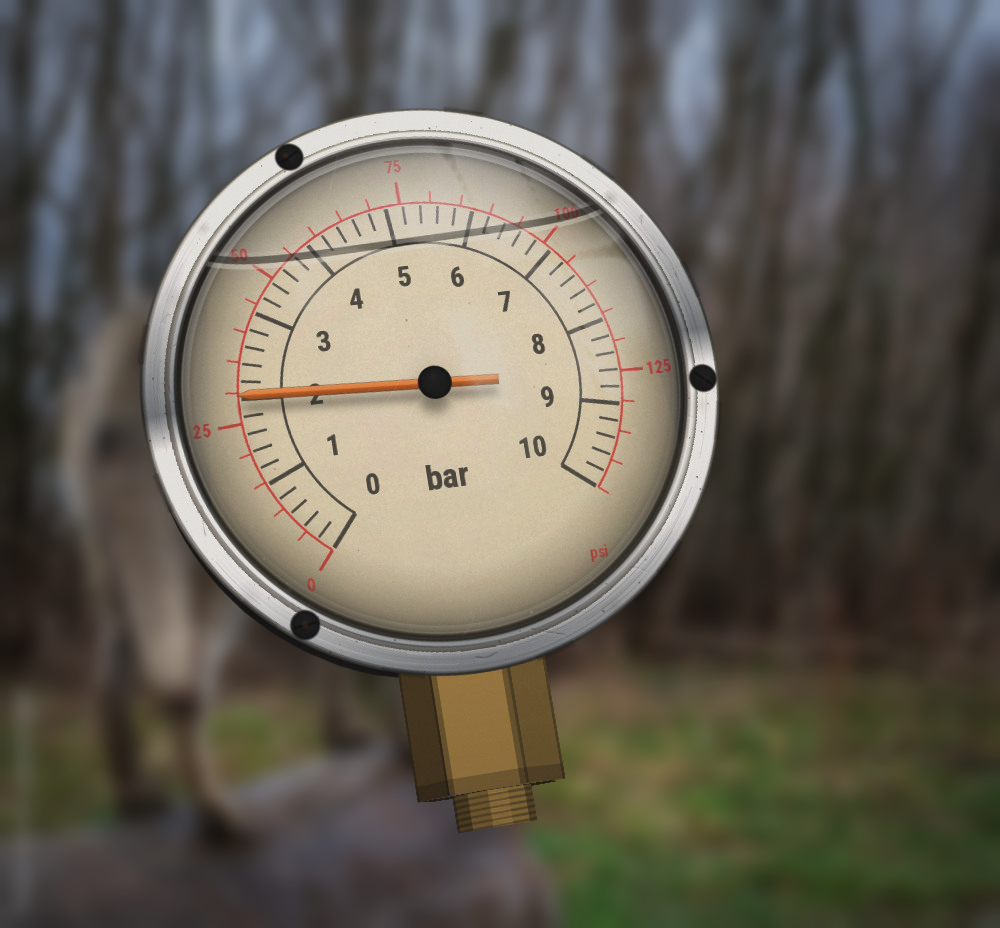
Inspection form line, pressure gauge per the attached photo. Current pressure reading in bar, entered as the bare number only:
2
